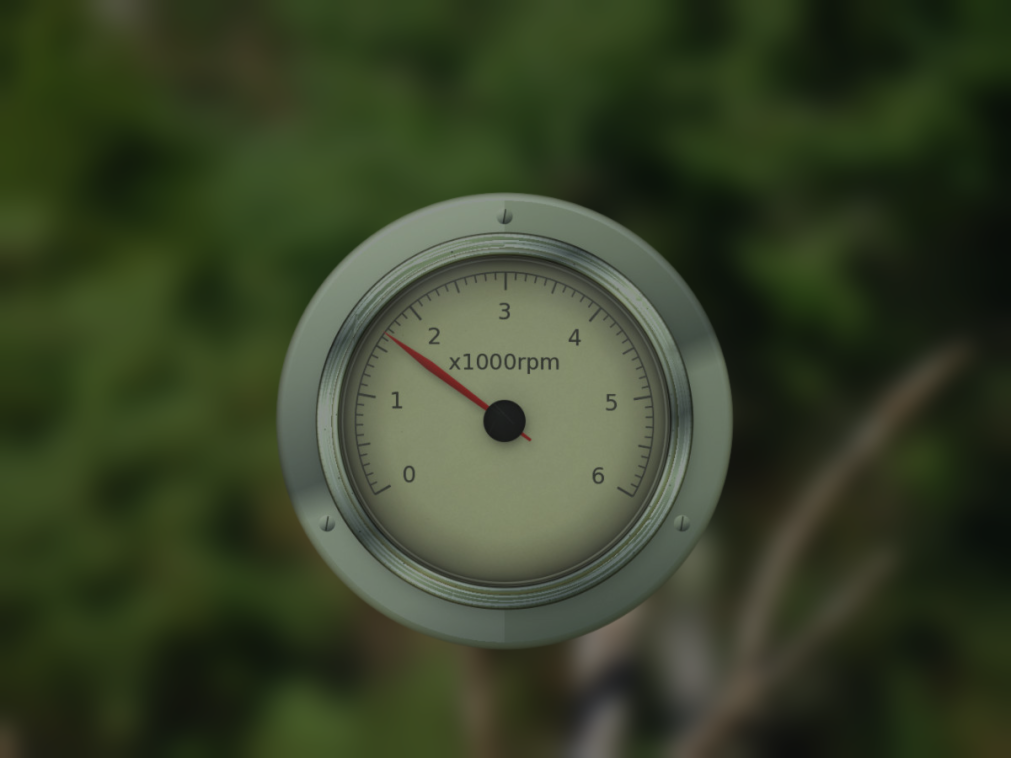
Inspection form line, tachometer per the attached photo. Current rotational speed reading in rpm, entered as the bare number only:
1650
